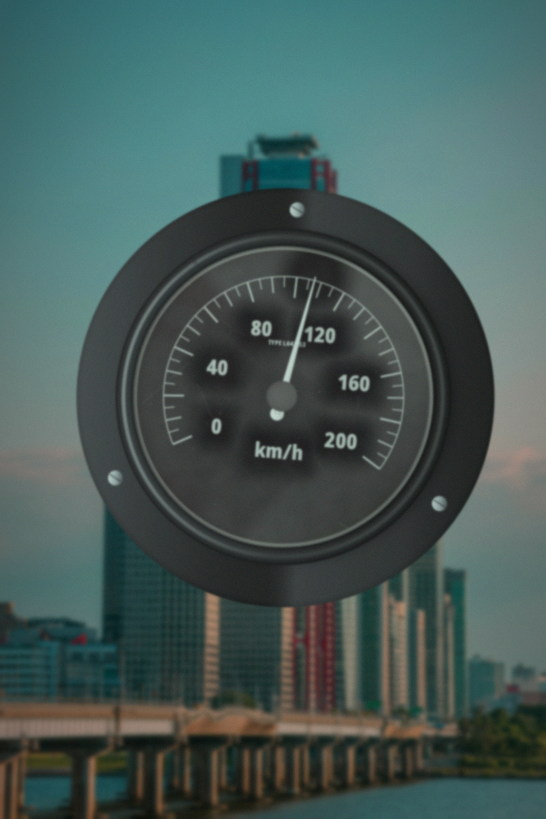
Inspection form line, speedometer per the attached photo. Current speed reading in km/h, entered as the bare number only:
107.5
